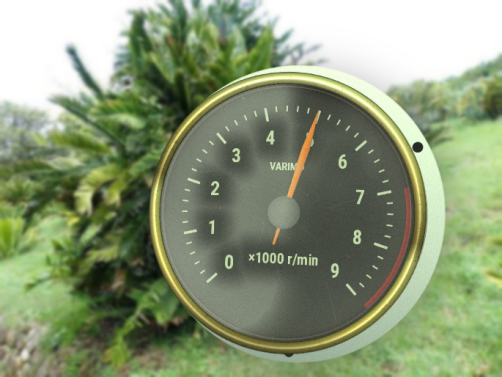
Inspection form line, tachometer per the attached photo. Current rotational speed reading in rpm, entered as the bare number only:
5000
